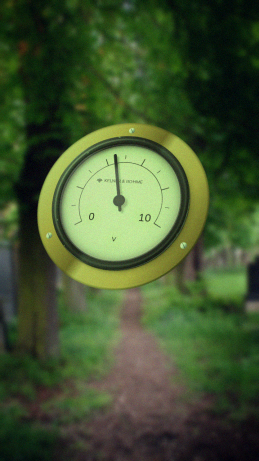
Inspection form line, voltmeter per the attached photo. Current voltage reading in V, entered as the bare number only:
4.5
